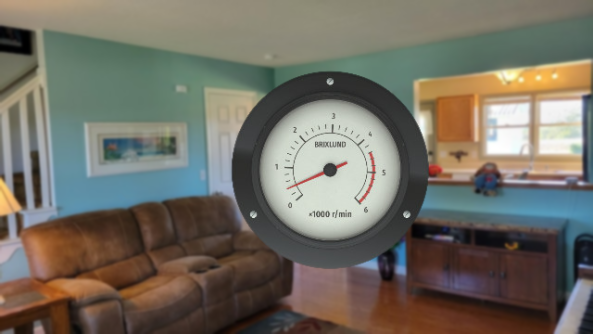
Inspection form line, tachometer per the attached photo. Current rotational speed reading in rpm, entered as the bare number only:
400
